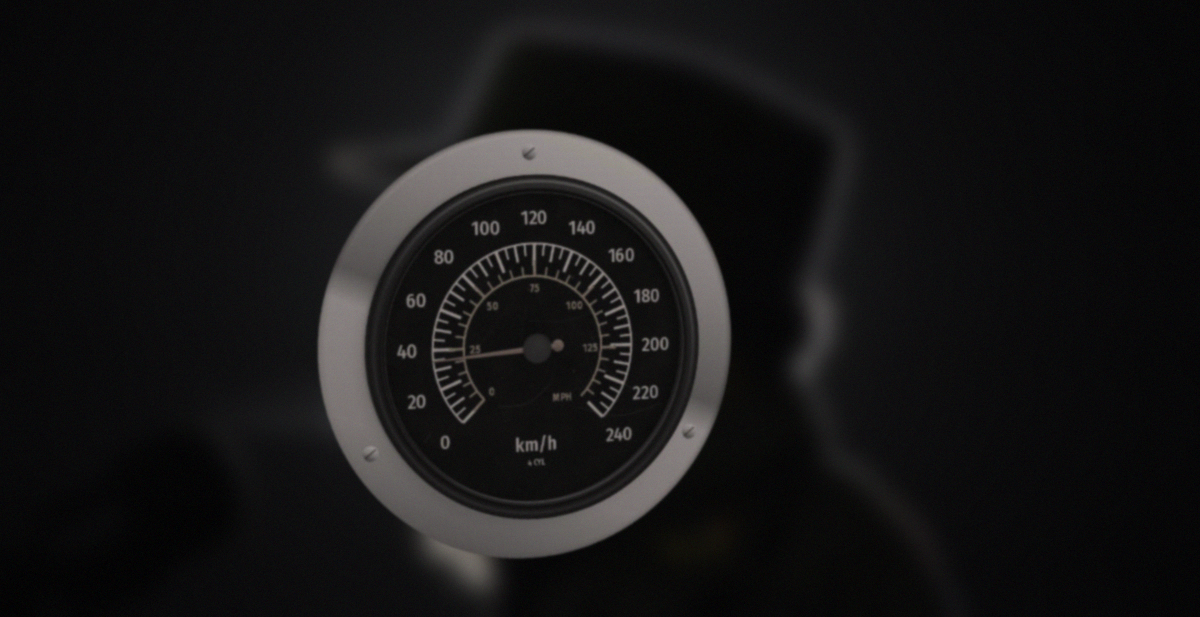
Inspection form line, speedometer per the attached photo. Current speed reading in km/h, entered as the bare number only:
35
